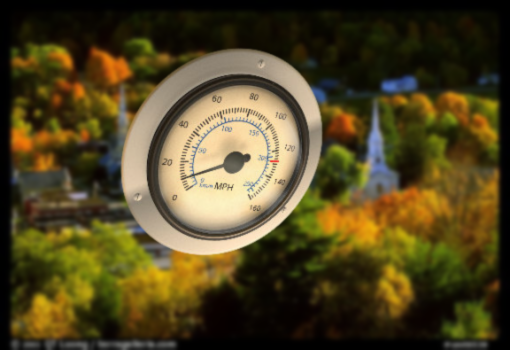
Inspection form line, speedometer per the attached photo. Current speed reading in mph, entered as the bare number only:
10
